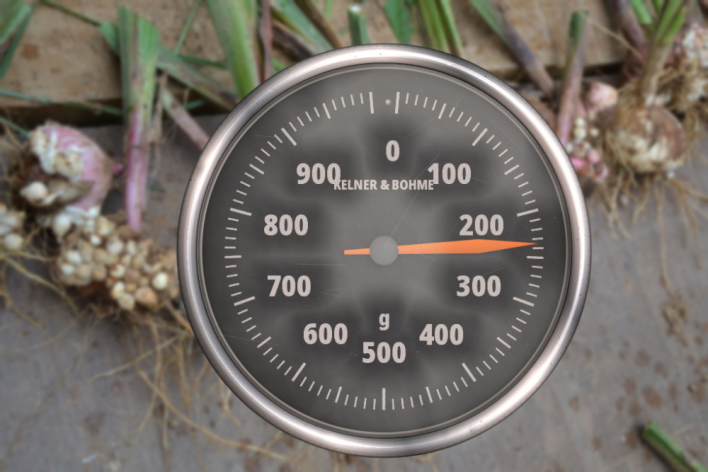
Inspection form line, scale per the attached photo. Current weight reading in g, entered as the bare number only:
235
